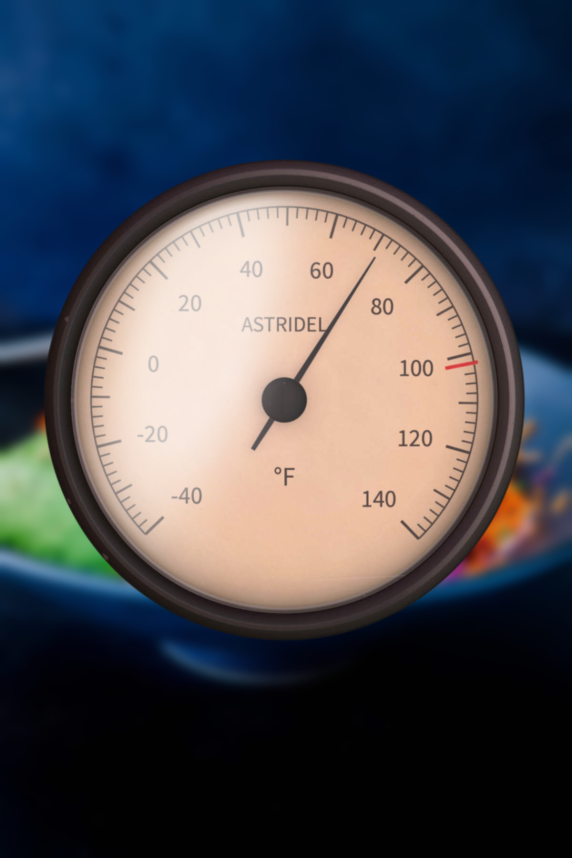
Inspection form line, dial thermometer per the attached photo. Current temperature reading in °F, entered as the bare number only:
71
